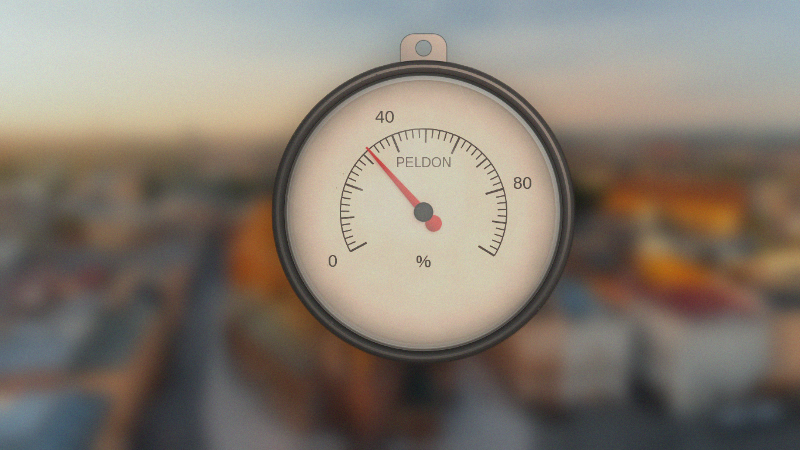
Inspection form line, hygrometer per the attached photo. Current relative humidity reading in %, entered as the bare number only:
32
